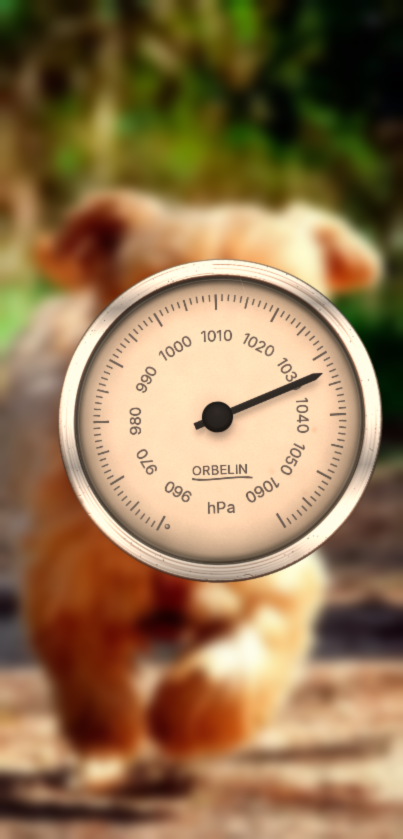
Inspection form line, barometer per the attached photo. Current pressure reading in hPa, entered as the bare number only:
1033
